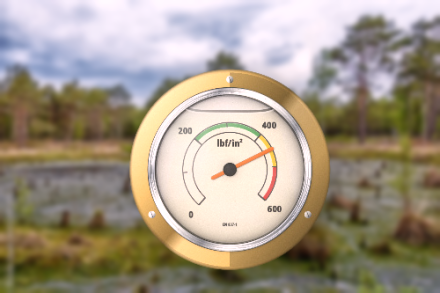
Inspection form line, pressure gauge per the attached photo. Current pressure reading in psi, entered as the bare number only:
450
